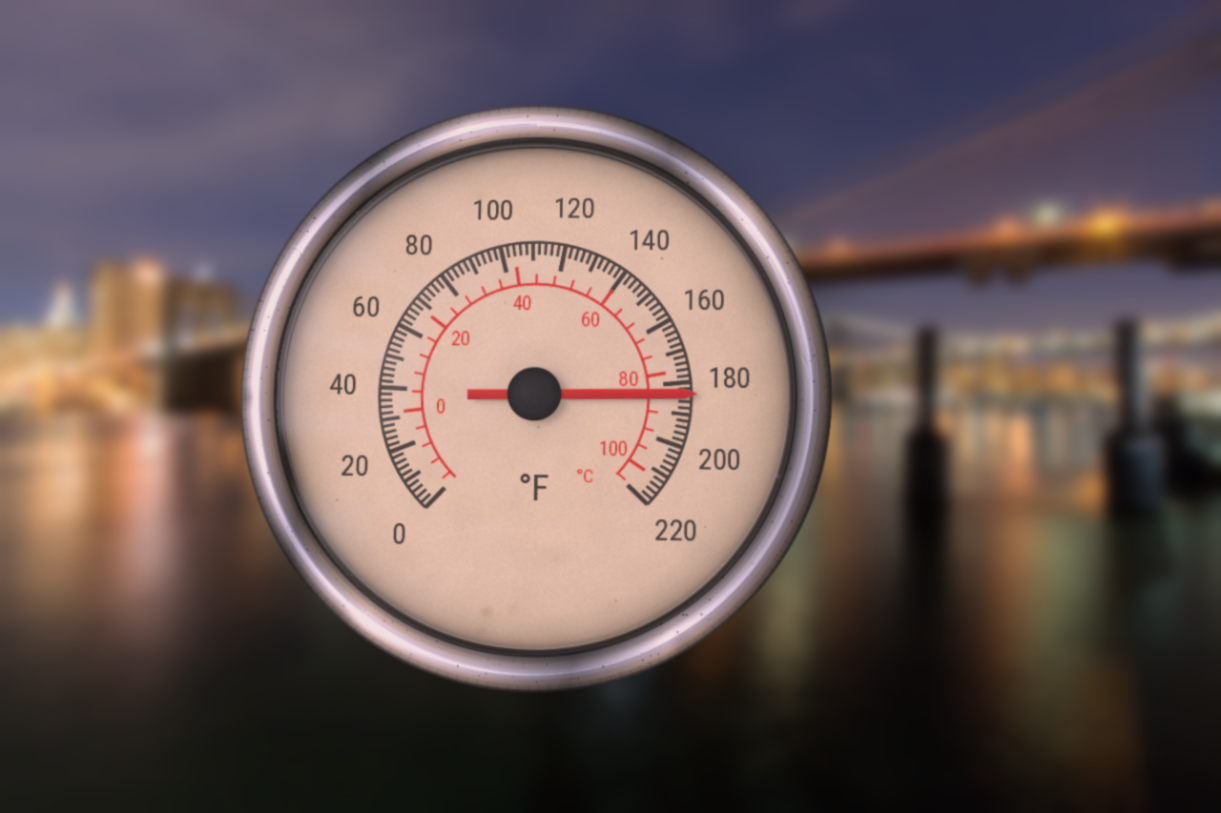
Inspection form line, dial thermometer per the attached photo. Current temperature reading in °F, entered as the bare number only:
184
